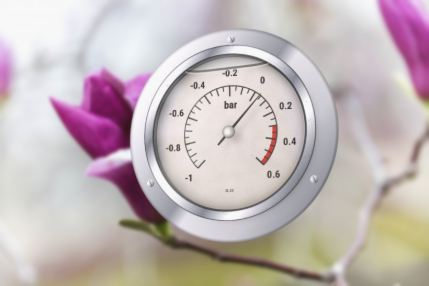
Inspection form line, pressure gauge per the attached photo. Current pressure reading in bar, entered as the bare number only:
0.05
